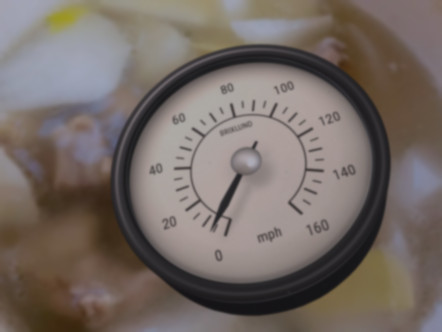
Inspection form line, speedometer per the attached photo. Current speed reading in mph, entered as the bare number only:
5
